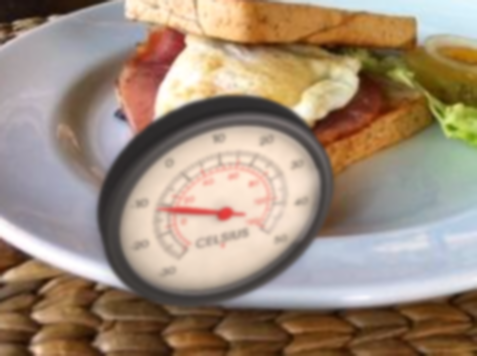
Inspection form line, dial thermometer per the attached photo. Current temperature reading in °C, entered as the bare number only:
-10
